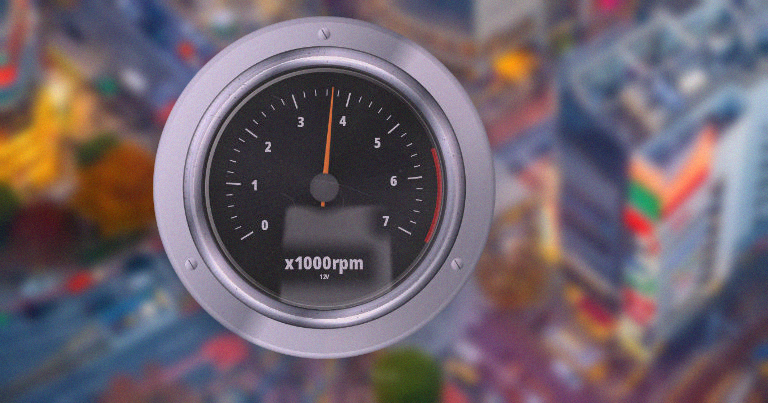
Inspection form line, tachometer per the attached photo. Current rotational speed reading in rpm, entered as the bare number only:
3700
